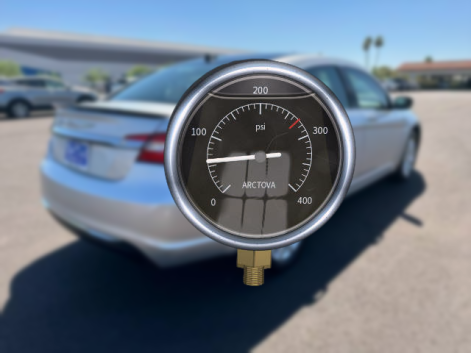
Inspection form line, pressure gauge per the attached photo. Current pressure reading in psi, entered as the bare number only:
60
